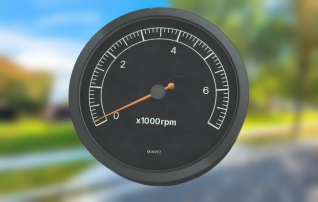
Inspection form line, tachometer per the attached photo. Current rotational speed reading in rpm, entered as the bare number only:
100
